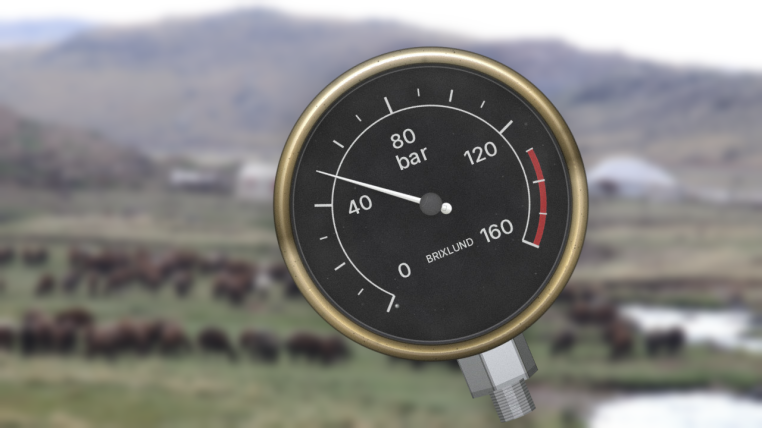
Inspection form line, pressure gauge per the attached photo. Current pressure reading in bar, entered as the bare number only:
50
